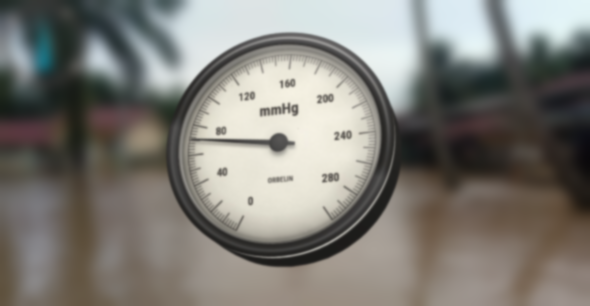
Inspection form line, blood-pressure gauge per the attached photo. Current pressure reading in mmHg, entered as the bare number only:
70
